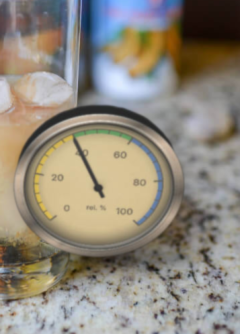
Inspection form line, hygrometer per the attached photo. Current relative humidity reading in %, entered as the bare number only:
40
